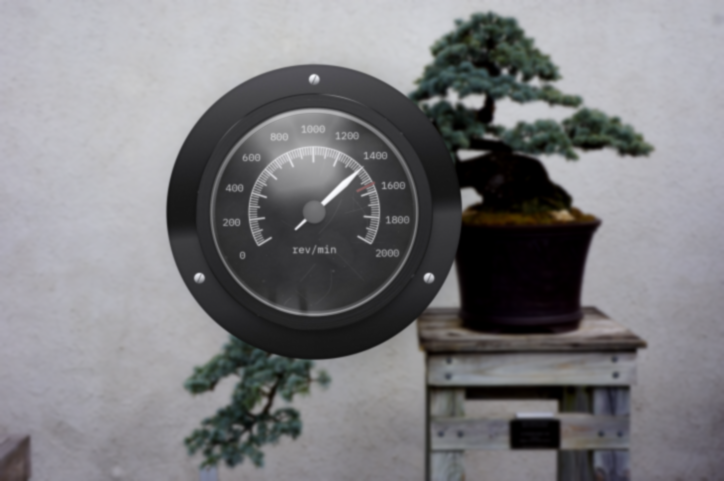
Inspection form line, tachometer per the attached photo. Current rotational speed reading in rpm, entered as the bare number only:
1400
